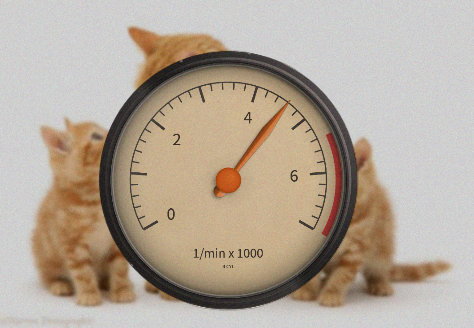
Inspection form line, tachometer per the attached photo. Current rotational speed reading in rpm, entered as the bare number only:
4600
